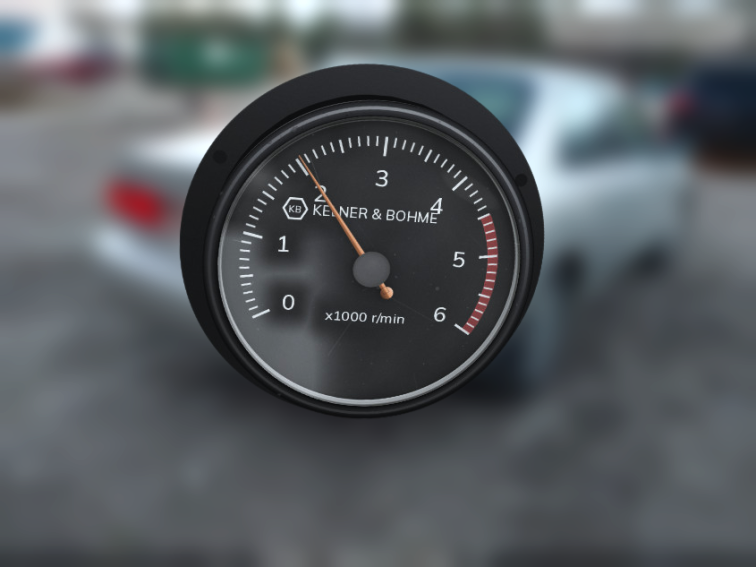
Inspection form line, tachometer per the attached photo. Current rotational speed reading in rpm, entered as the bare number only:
2050
